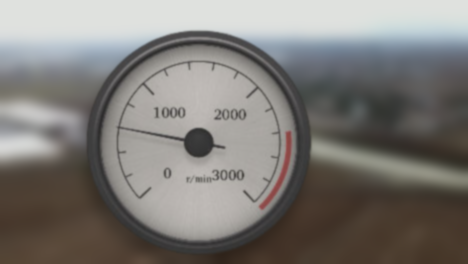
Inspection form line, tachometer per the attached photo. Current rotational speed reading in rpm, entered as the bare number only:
600
